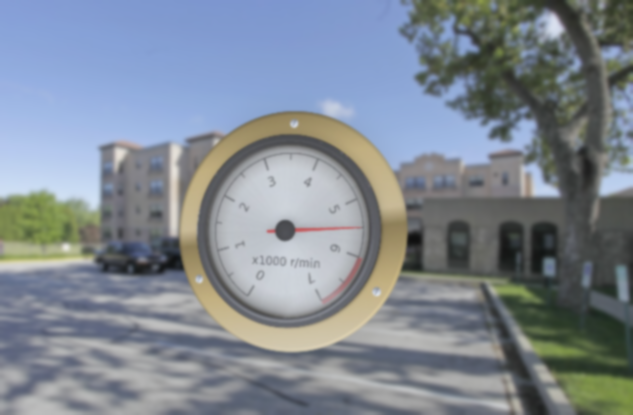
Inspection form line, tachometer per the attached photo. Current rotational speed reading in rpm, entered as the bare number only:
5500
